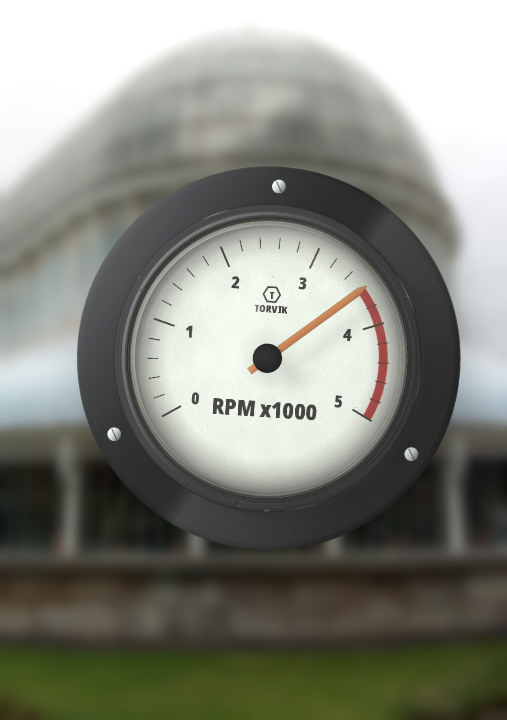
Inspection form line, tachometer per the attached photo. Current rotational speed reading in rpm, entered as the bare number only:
3600
